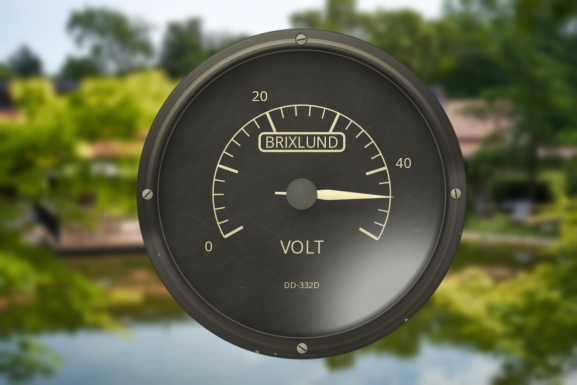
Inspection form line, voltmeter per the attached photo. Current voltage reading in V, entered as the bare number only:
44
